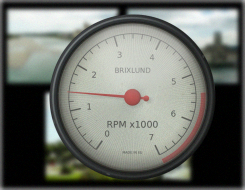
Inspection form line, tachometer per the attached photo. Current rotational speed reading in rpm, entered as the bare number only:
1400
